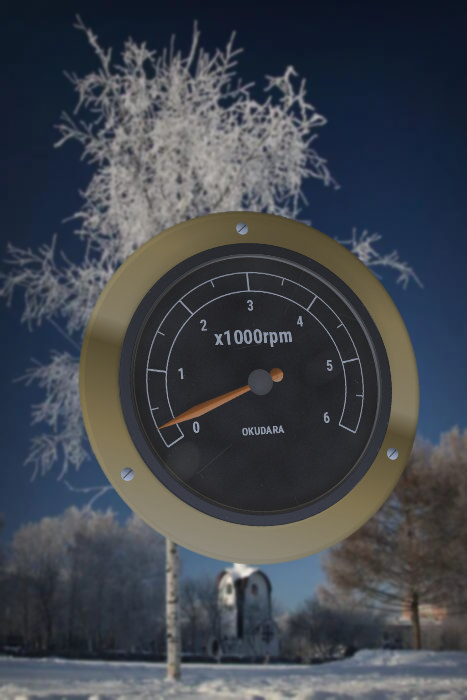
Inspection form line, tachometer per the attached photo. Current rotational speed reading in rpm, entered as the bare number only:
250
